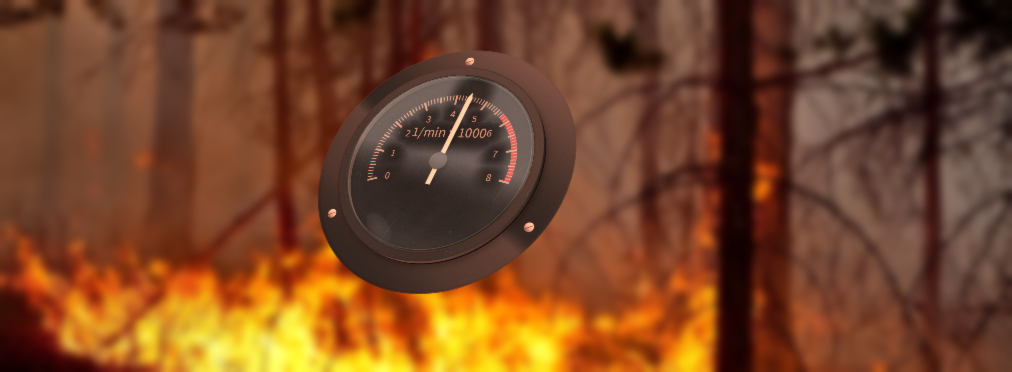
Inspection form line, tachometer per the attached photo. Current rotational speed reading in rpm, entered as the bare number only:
4500
